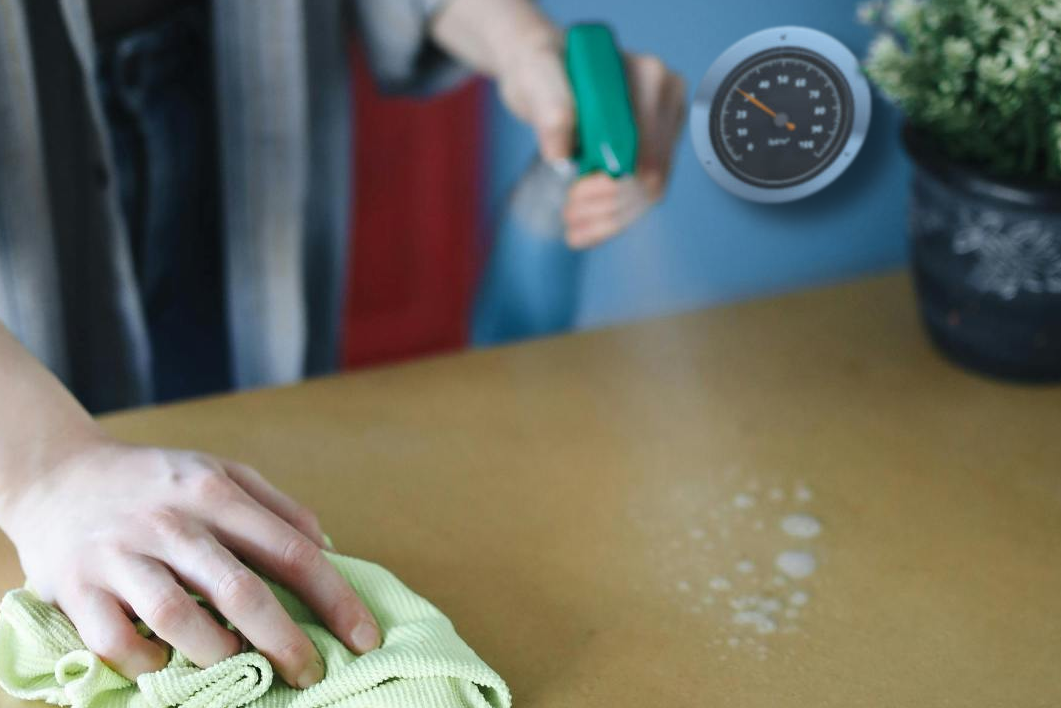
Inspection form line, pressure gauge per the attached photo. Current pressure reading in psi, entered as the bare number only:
30
